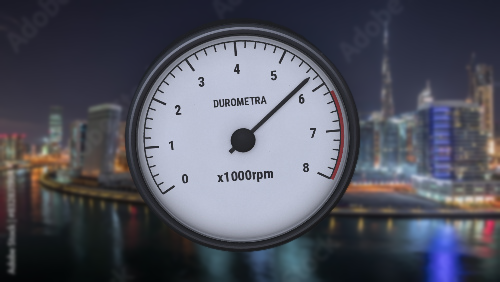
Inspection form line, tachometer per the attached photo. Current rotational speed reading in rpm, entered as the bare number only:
5700
